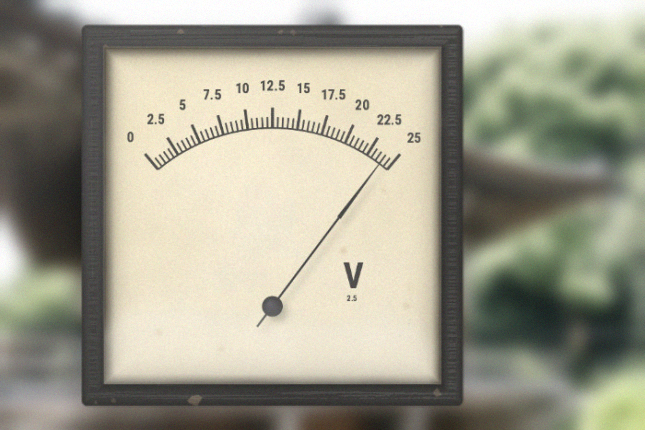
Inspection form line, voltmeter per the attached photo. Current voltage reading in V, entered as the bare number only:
24
